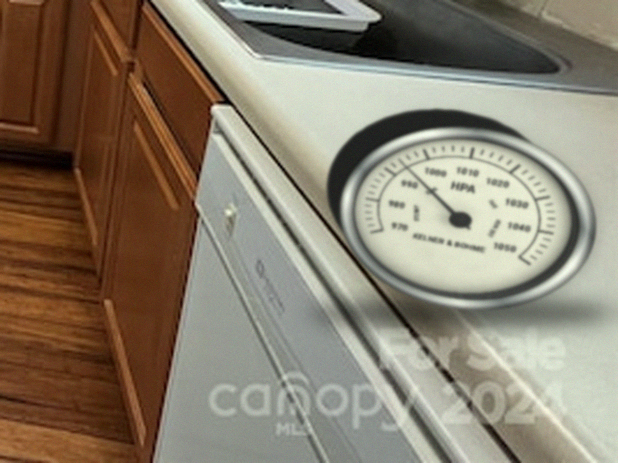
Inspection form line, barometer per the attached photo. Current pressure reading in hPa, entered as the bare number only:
994
